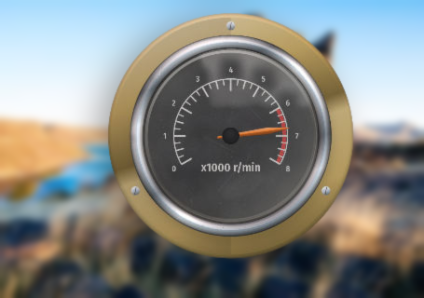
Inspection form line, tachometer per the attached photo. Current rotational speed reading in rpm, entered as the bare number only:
6750
